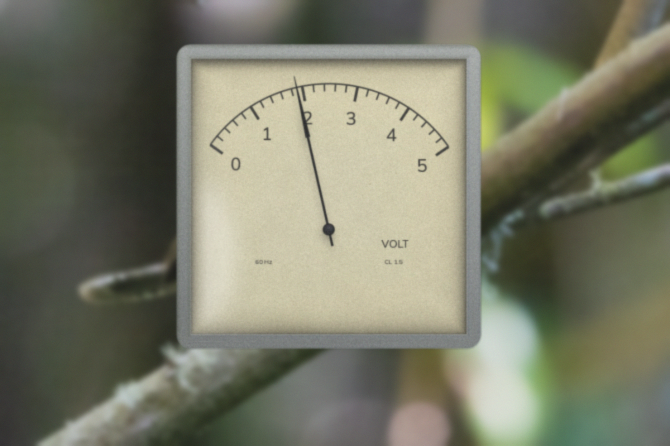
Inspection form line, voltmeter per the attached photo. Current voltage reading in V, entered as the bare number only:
1.9
